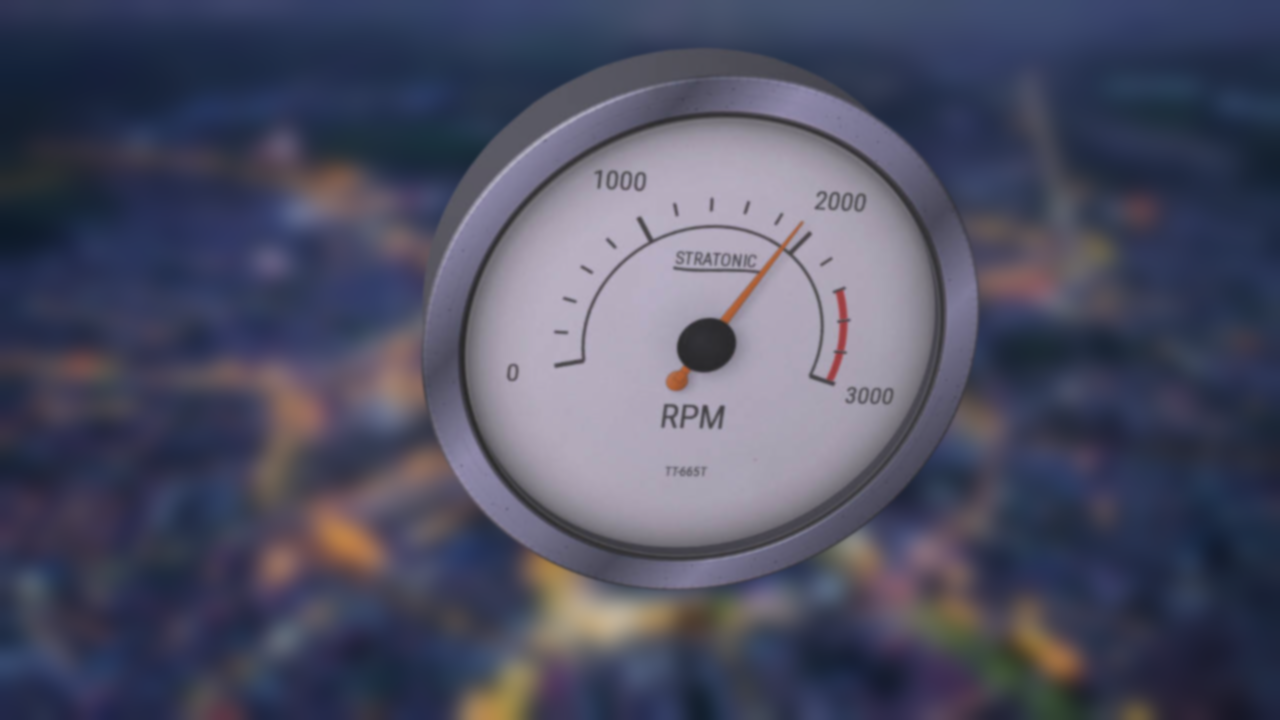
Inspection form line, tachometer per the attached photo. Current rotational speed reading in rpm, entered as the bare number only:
1900
